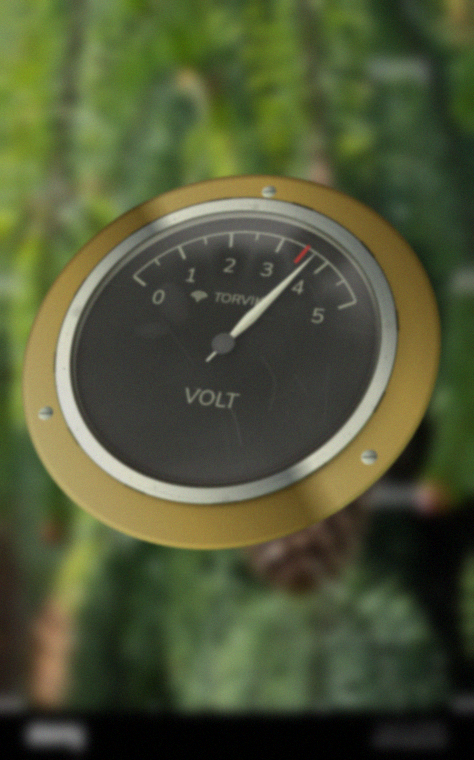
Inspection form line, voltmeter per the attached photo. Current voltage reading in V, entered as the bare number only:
3.75
